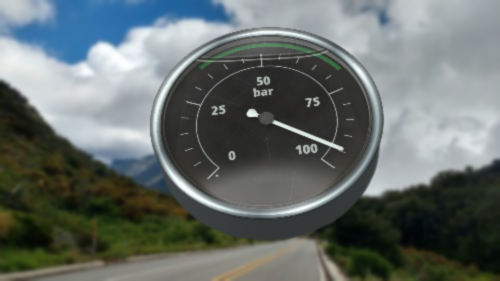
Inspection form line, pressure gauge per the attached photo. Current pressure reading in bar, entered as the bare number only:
95
